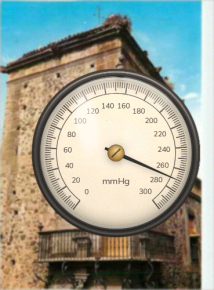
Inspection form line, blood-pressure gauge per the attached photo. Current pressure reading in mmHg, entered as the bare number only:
270
